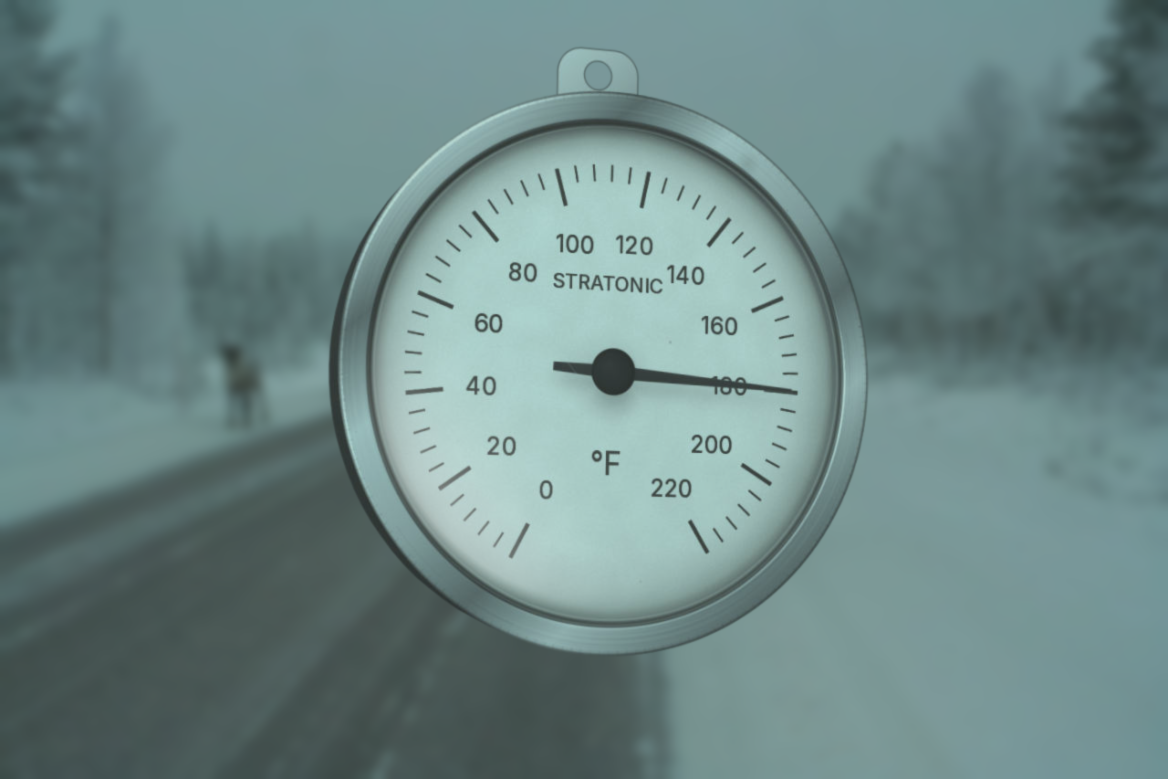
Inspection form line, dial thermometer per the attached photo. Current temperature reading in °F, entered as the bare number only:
180
